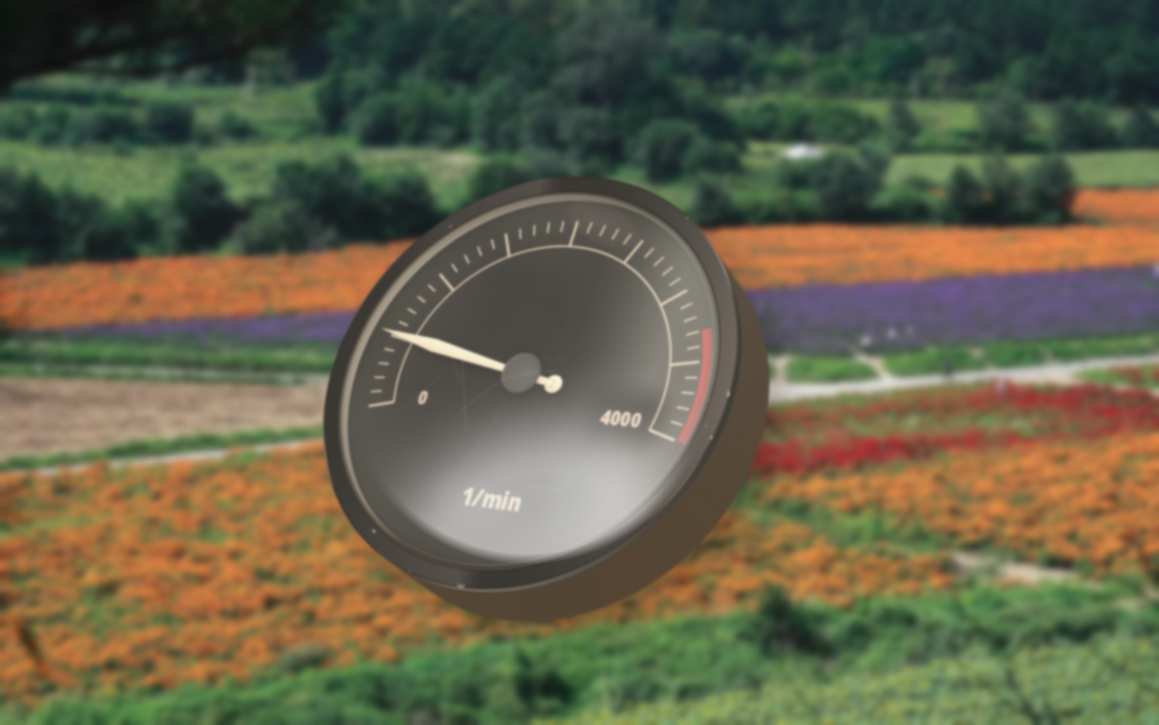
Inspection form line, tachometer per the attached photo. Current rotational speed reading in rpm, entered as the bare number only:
500
